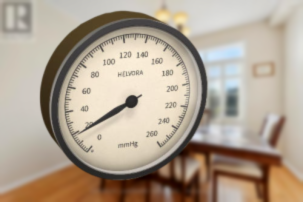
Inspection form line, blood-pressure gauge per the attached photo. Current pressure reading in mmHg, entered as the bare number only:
20
